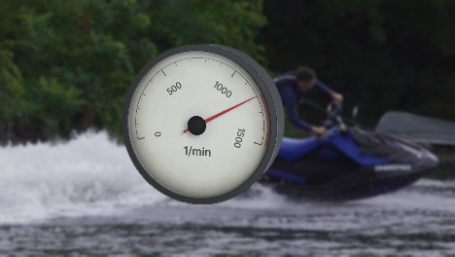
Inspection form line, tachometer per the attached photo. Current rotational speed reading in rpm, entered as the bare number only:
1200
